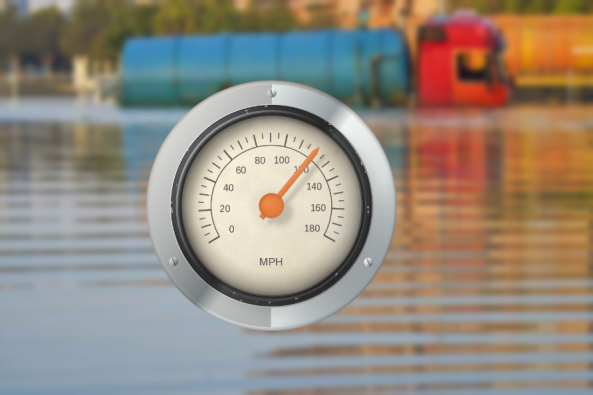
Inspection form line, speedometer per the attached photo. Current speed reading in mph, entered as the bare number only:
120
